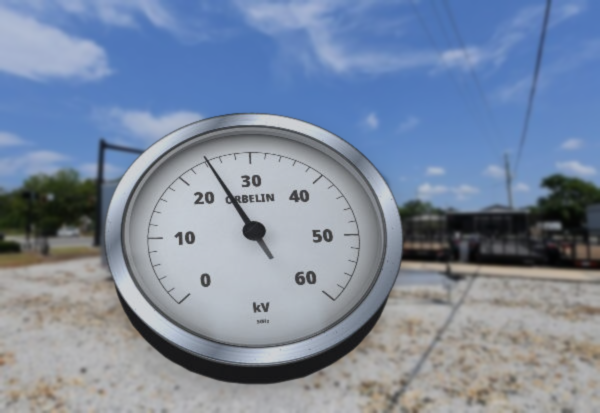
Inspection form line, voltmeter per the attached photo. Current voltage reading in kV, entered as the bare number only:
24
